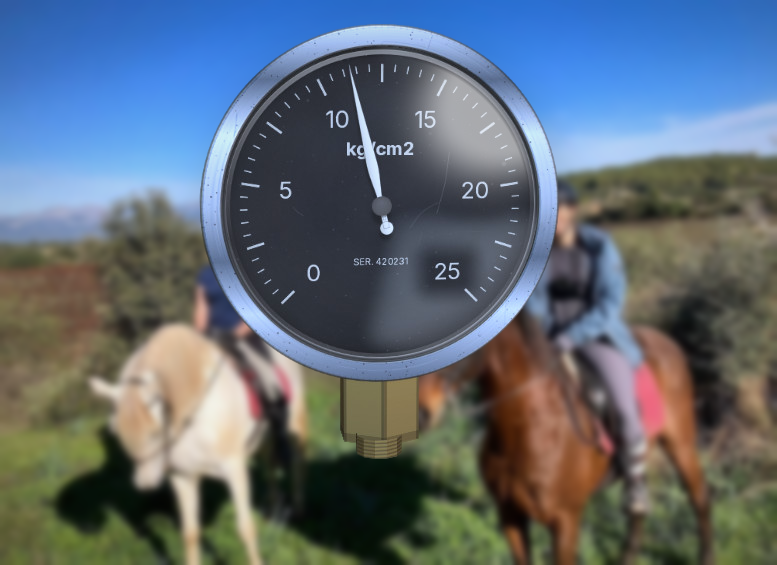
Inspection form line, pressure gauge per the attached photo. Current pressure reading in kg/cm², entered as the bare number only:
11.25
